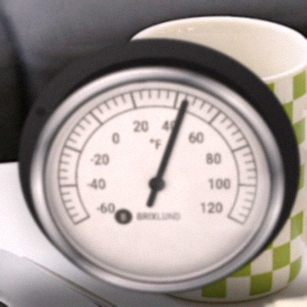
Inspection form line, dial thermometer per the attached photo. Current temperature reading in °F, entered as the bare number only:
44
